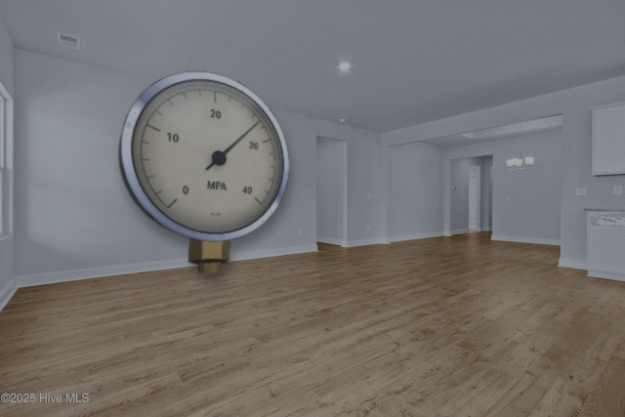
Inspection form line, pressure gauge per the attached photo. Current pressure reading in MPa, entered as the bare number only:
27
